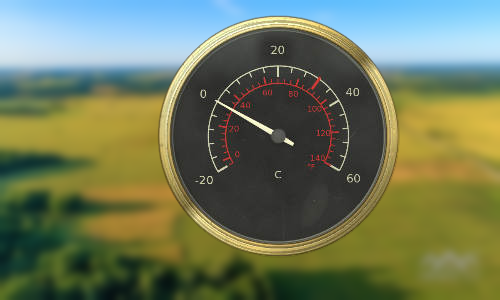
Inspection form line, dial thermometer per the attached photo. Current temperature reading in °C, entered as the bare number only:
0
